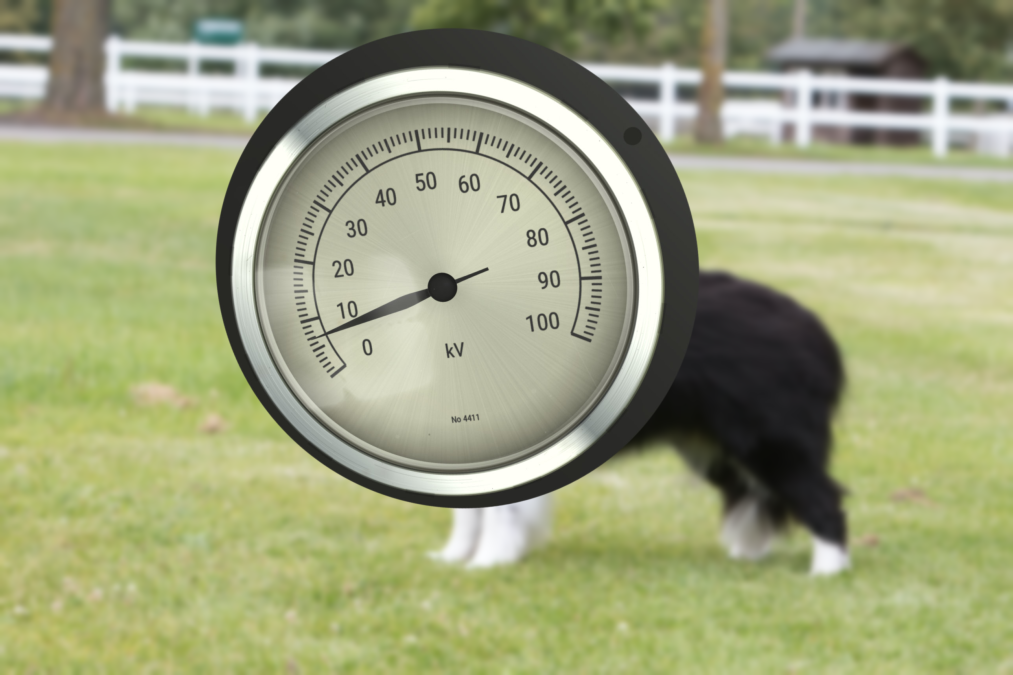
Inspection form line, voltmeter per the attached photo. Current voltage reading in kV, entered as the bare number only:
7
